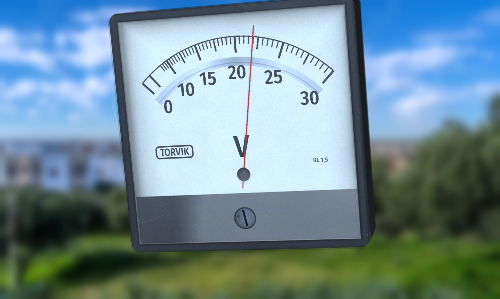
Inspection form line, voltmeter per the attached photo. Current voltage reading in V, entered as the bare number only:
22
